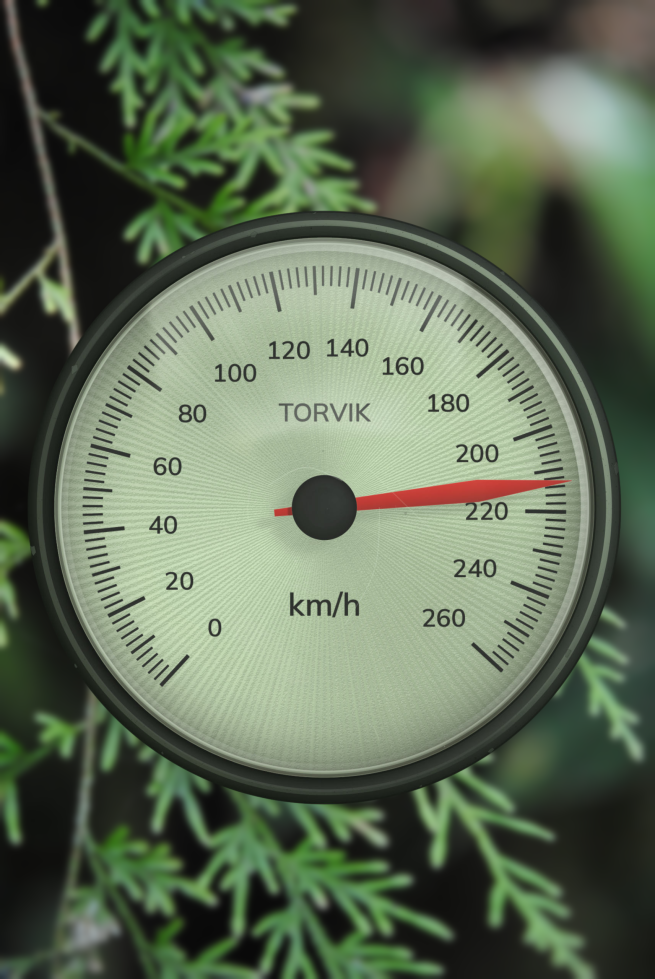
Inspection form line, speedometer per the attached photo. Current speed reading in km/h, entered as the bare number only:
213
